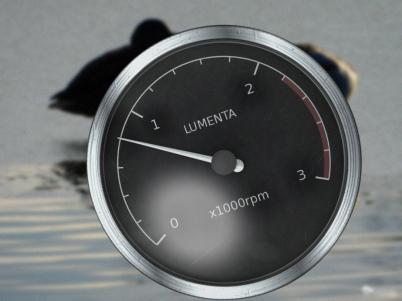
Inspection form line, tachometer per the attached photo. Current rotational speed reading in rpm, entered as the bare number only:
800
